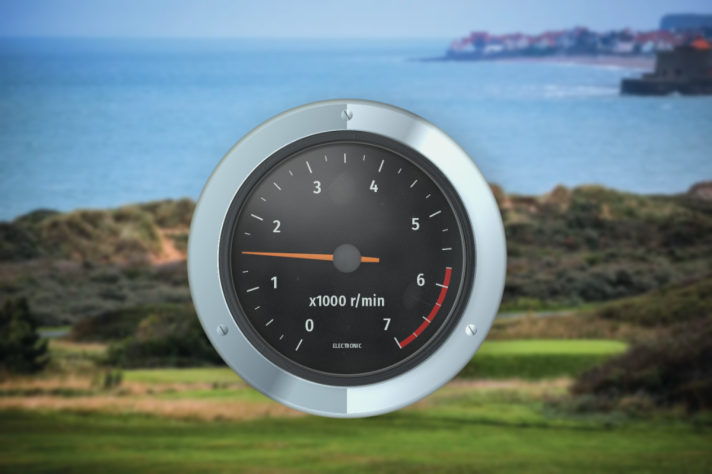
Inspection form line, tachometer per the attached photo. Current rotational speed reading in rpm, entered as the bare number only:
1500
